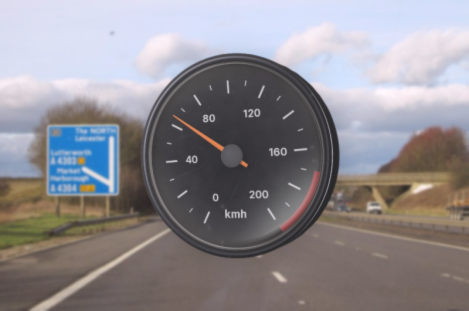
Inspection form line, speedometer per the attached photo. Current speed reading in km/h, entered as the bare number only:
65
